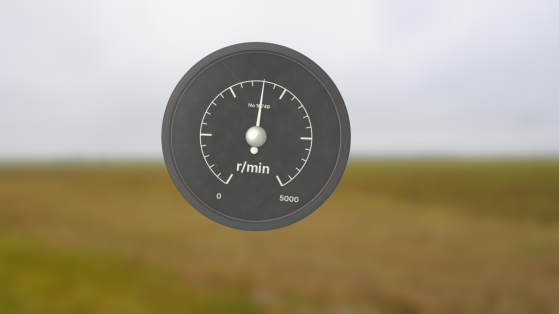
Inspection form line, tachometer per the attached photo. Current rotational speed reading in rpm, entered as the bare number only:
2600
